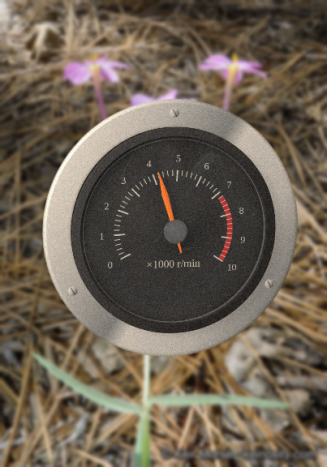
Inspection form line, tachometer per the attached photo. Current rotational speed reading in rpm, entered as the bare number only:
4200
